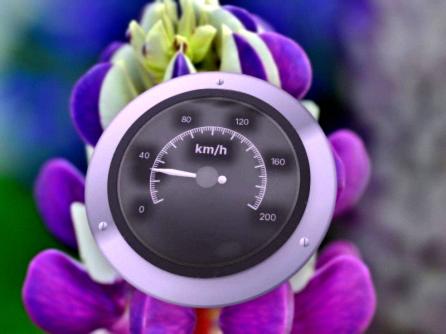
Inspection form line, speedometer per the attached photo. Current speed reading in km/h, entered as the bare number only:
30
